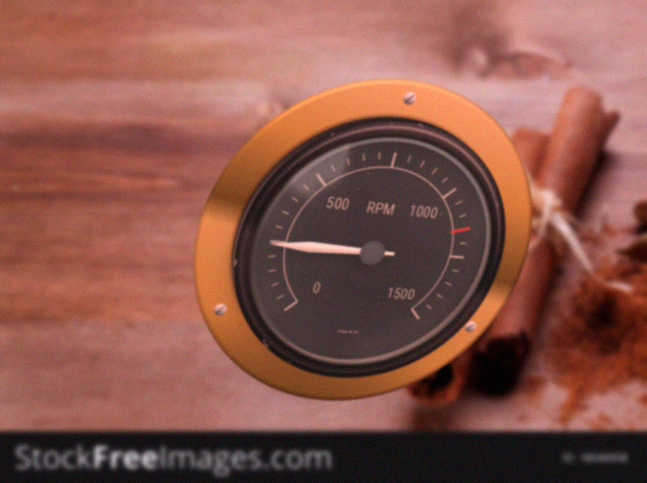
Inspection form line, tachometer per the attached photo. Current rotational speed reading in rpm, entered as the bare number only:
250
